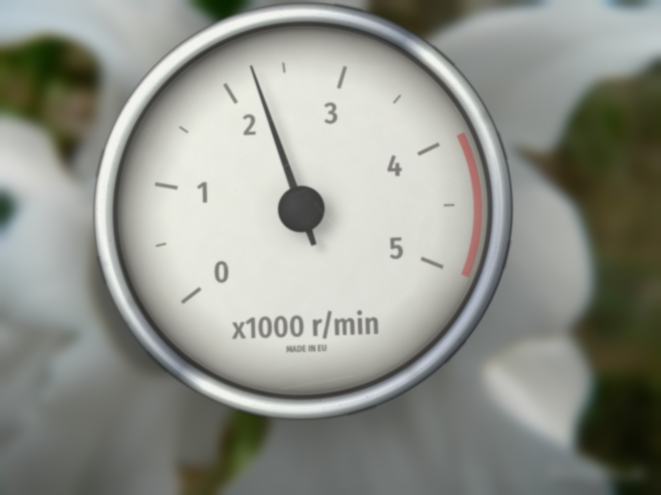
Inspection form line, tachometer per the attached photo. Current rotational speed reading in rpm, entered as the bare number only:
2250
